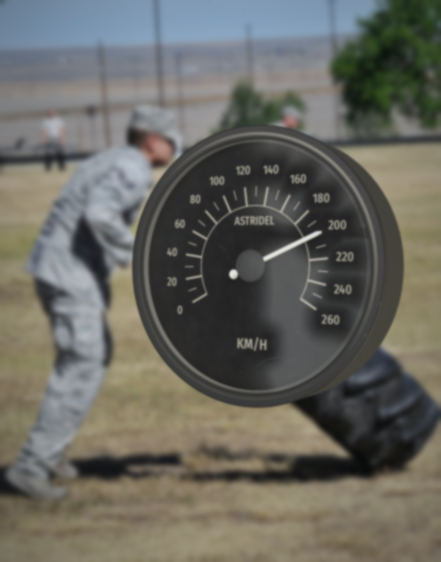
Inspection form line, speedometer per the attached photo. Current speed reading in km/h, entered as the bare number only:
200
